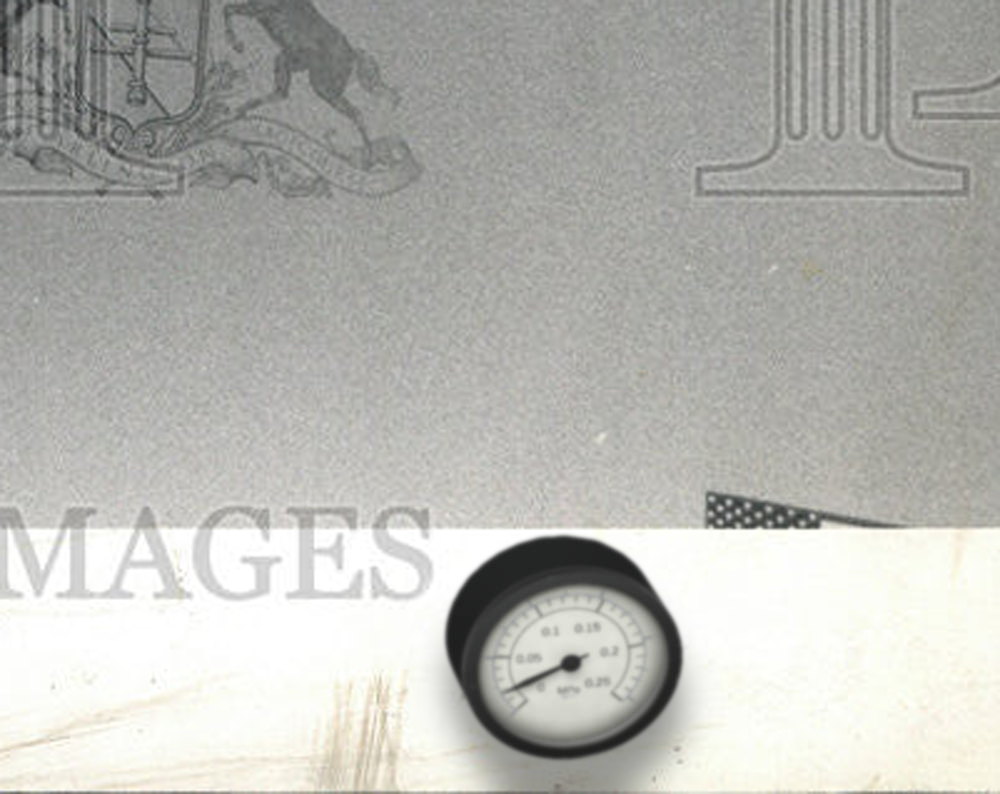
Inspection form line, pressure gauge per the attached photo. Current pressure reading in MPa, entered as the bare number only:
0.02
